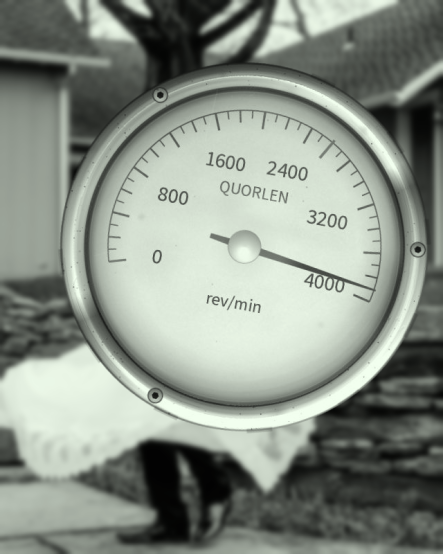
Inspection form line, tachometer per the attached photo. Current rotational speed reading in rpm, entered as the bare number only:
3900
